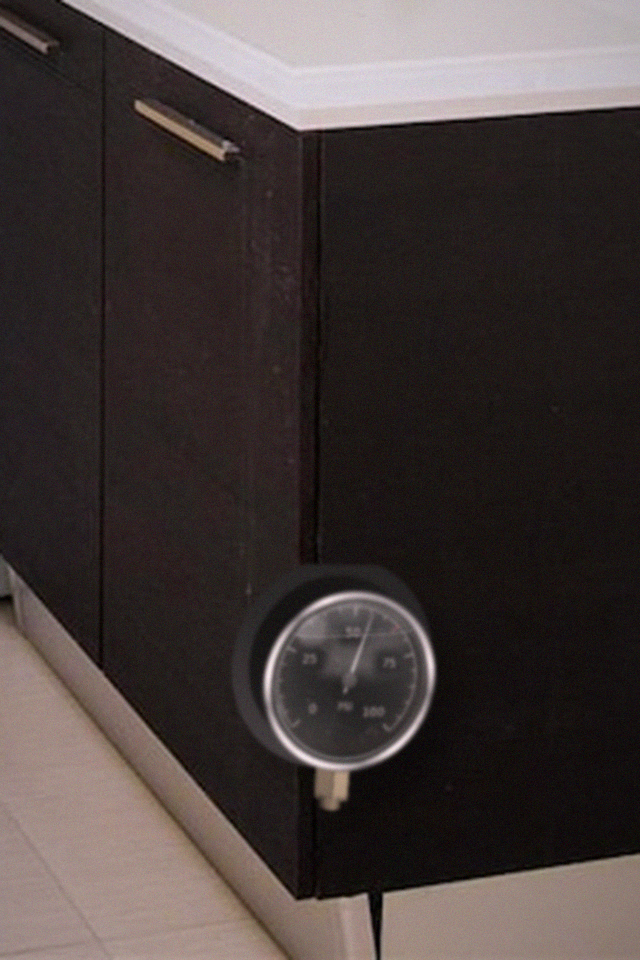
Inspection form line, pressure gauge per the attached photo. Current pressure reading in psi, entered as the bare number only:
55
